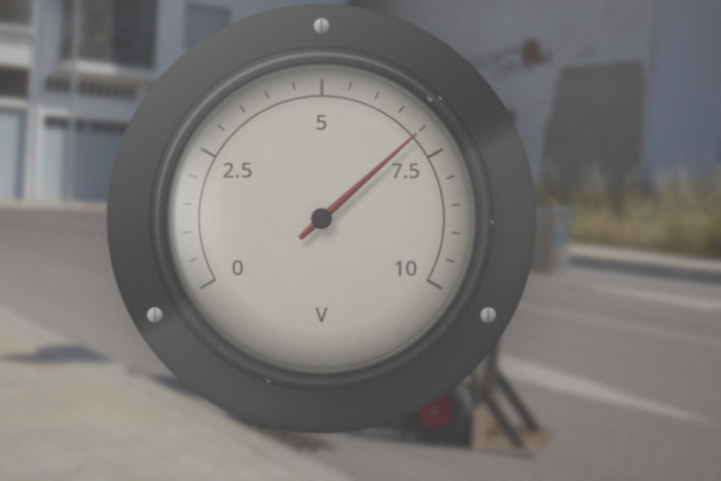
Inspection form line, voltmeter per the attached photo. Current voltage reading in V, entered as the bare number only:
7
